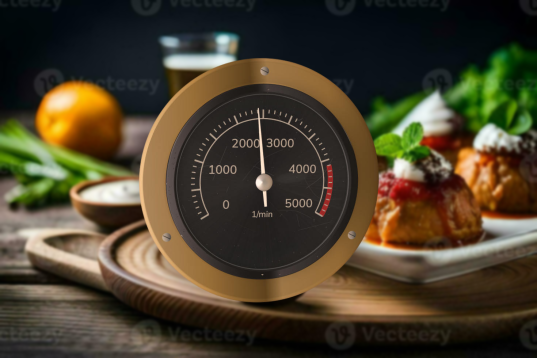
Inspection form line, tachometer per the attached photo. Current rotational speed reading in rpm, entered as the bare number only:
2400
